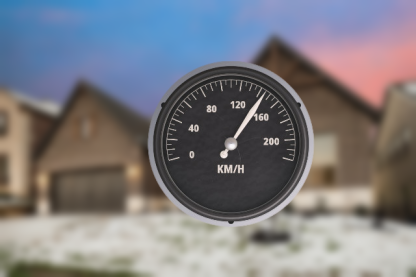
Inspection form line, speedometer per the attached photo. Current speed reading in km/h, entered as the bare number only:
145
